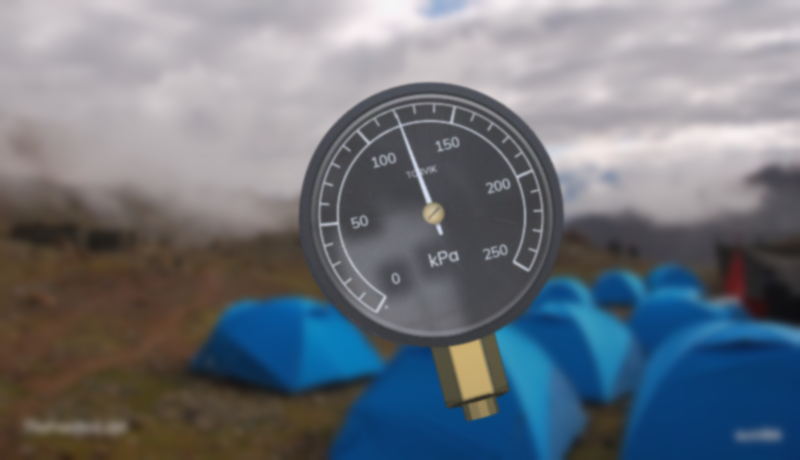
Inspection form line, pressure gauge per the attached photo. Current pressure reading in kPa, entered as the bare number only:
120
